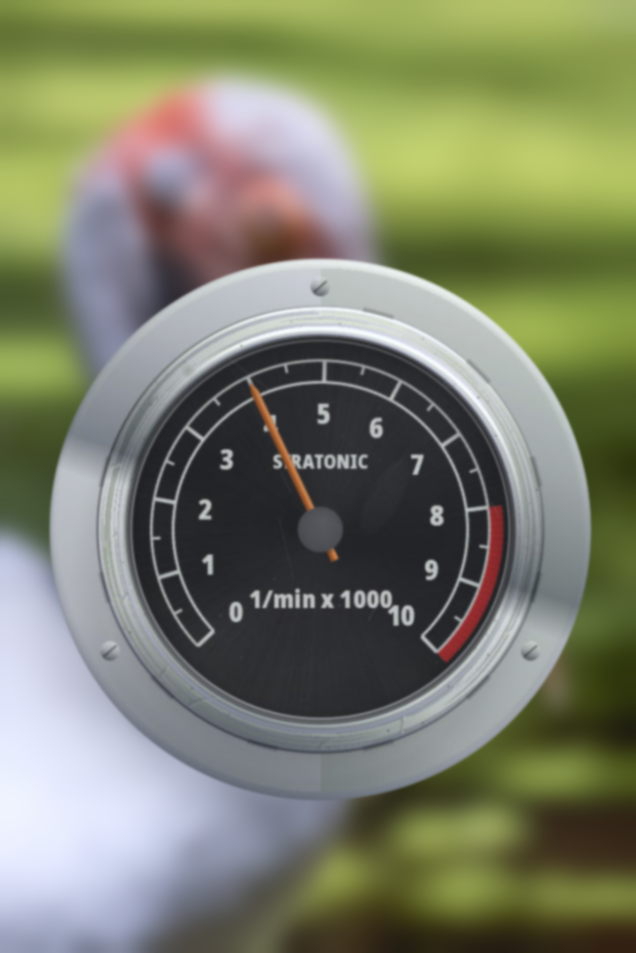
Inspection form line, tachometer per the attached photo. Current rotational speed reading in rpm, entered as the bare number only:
4000
